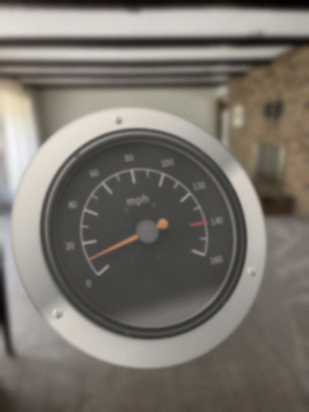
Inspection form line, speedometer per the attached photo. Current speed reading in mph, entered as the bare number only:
10
